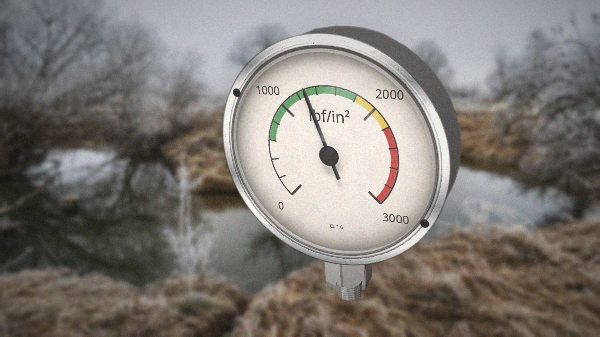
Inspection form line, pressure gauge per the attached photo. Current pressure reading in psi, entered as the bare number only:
1300
